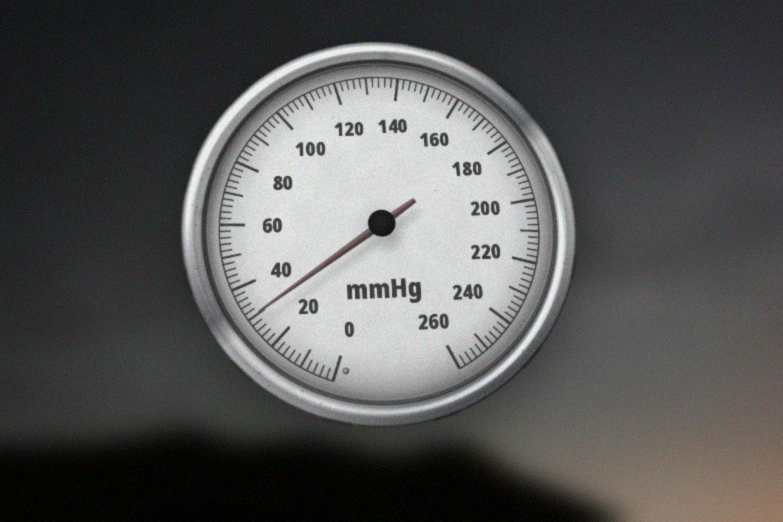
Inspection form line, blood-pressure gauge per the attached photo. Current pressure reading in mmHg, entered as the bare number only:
30
